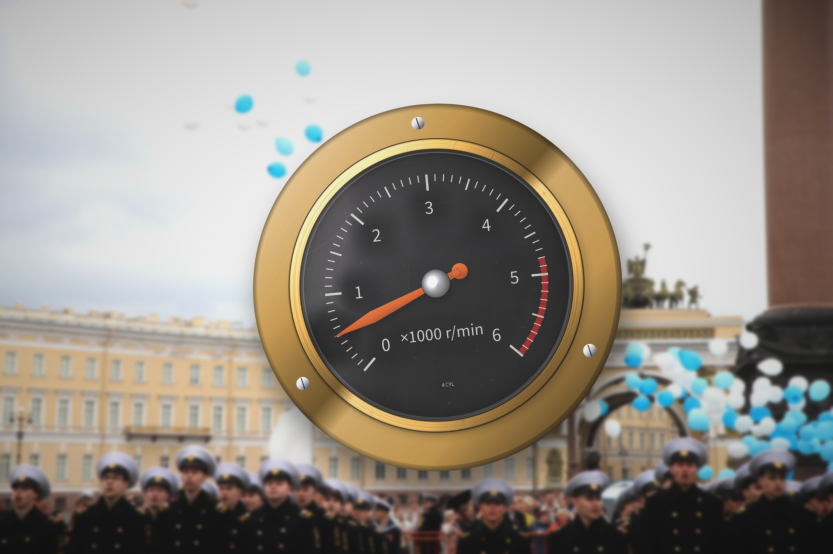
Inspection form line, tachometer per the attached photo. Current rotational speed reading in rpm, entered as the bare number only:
500
